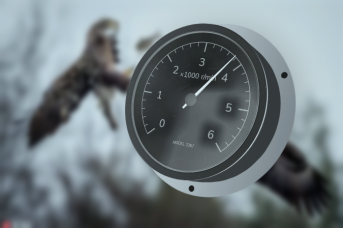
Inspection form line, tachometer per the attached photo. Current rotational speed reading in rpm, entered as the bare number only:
3800
